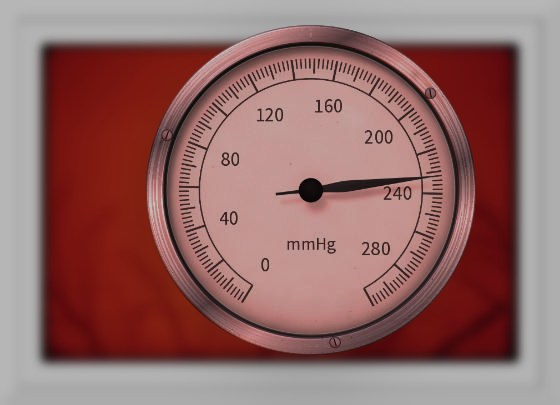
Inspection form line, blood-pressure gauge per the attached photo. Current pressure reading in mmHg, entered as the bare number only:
232
